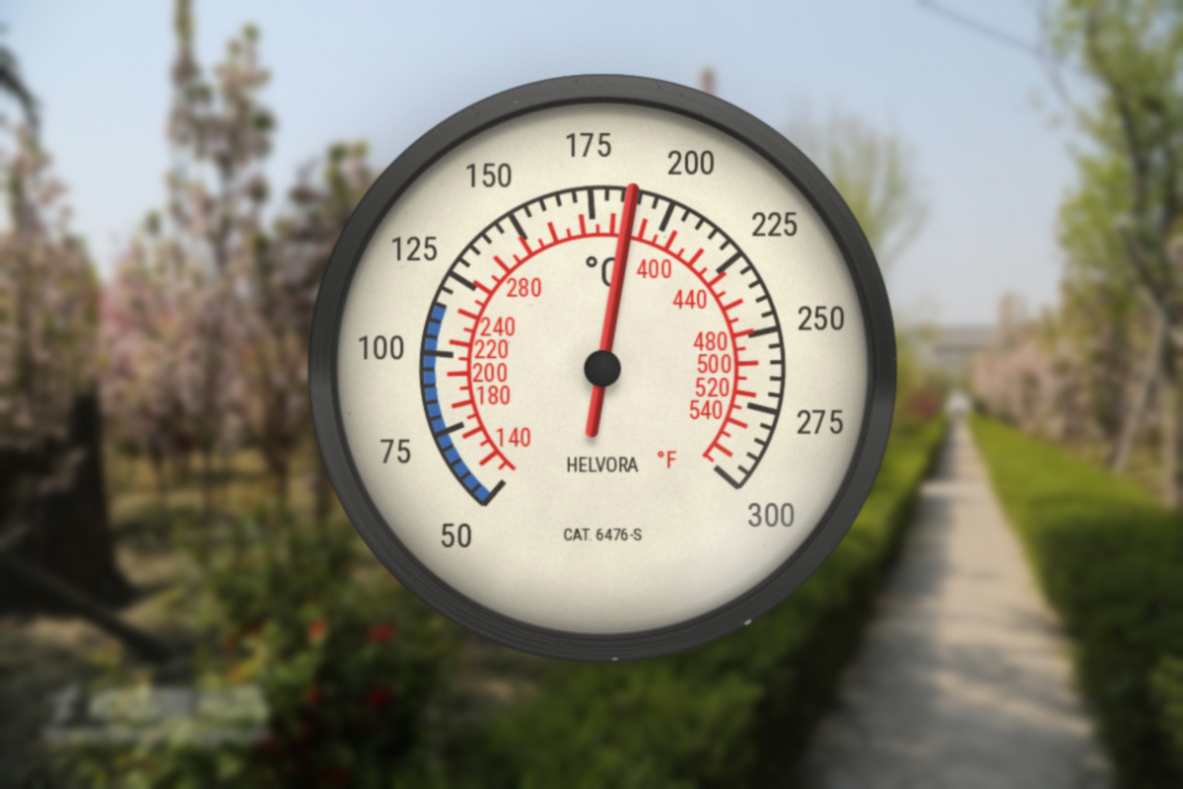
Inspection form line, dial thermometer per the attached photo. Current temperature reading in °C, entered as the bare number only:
187.5
